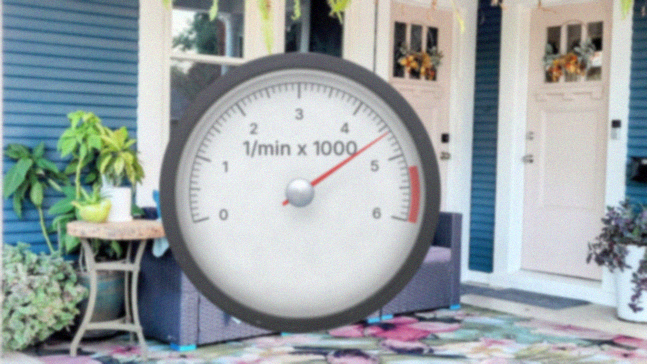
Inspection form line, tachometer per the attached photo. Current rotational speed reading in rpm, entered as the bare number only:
4600
